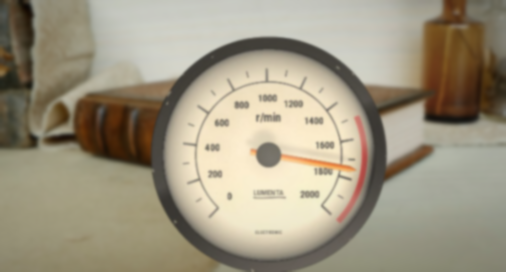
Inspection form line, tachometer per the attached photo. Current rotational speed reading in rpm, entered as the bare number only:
1750
